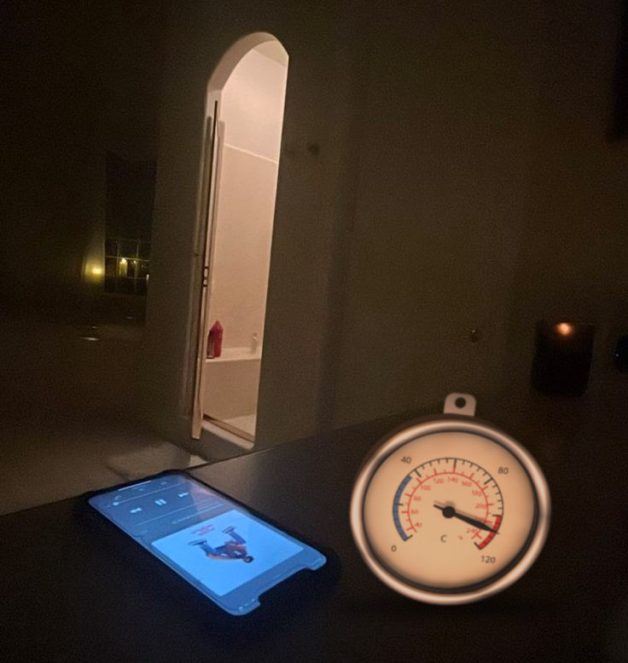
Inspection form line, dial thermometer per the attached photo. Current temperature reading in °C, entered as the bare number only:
108
